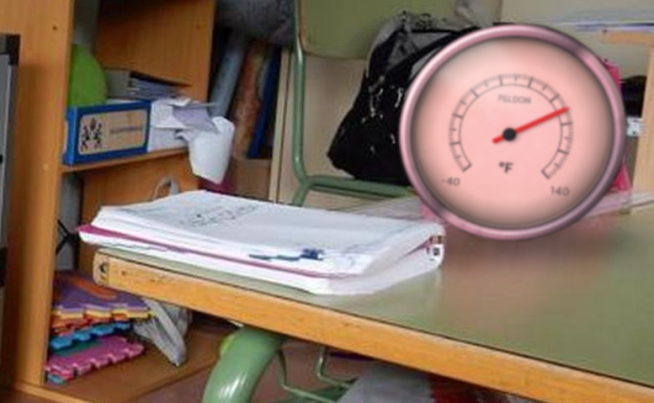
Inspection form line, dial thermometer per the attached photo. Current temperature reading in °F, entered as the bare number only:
90
